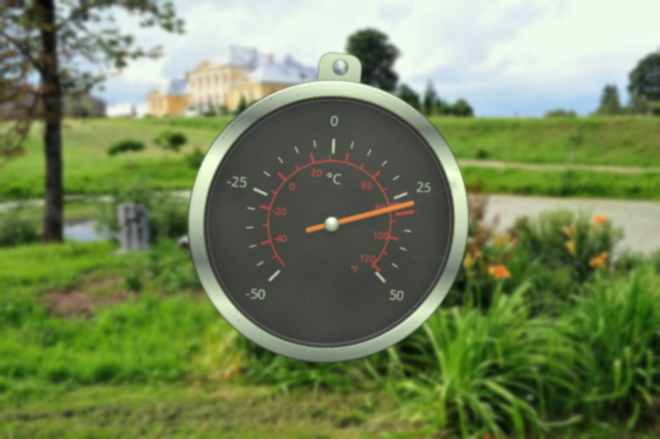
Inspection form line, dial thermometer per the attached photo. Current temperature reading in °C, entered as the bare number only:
27.5
